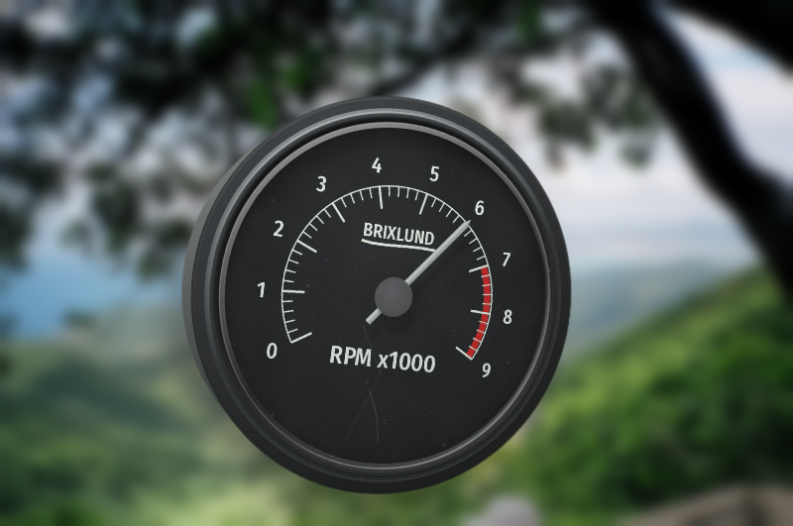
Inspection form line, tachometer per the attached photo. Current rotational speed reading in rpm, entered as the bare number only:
6000
